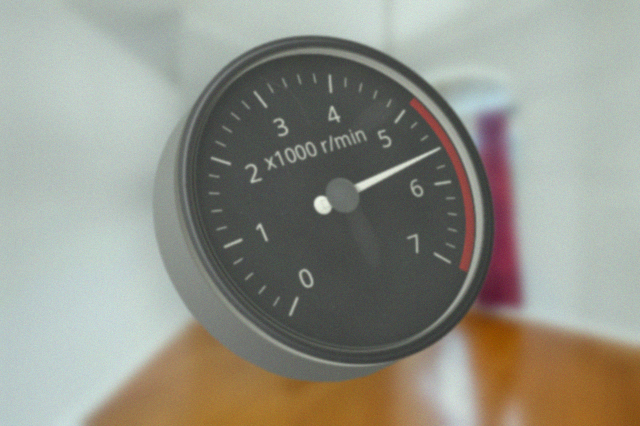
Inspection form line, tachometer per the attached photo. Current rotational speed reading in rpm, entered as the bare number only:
5600
